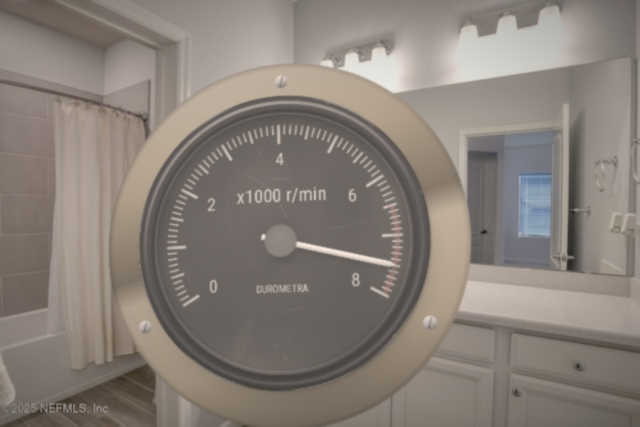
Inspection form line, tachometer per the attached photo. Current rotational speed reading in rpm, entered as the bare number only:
7500
